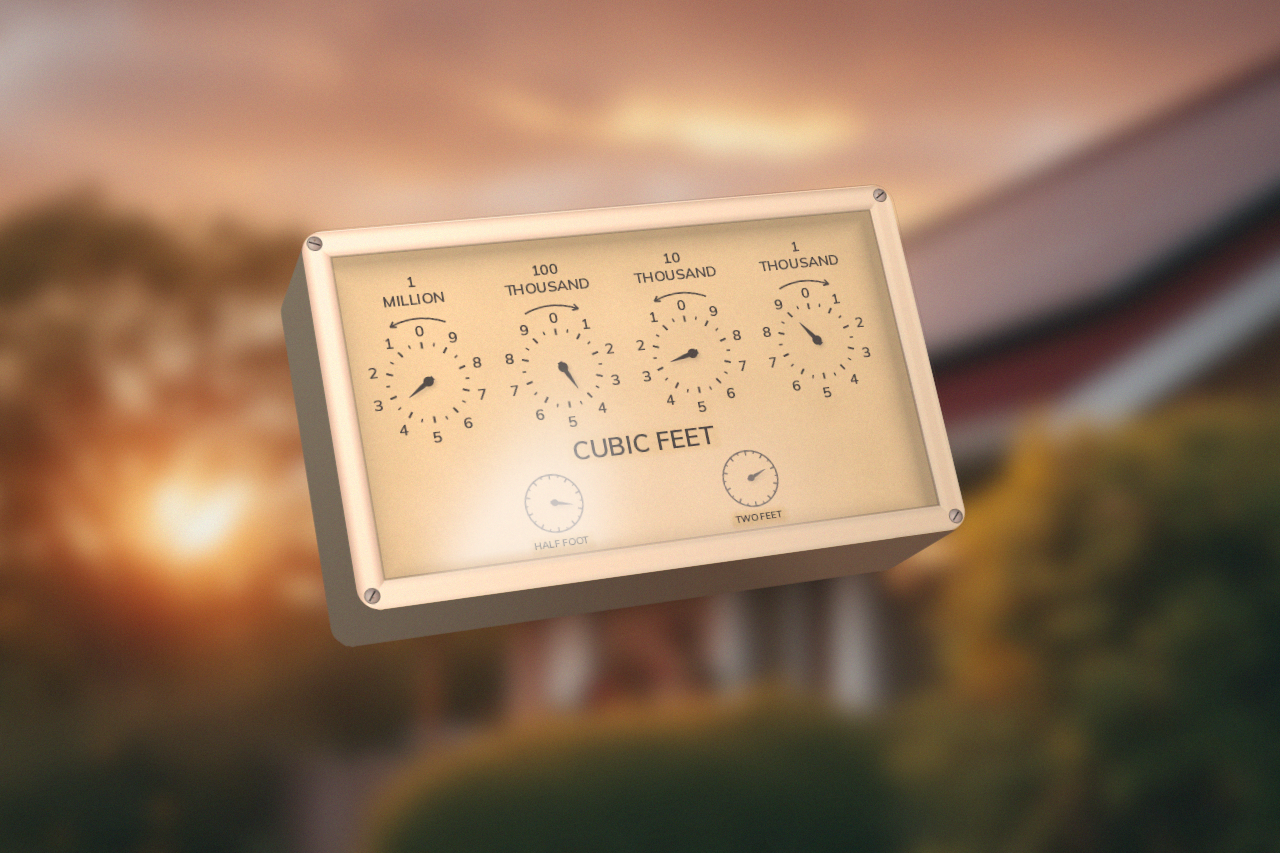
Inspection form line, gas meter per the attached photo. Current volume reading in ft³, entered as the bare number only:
342900
